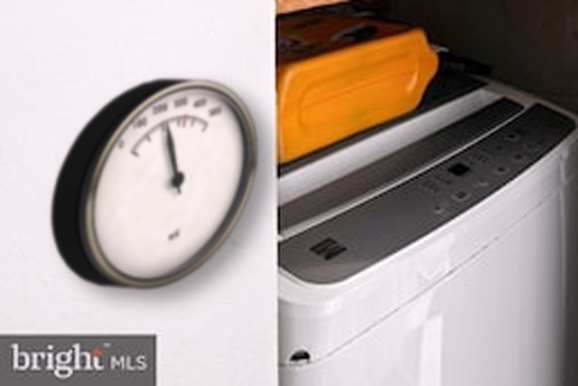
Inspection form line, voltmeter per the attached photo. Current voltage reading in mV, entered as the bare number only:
200
